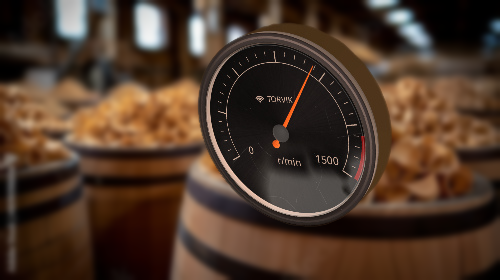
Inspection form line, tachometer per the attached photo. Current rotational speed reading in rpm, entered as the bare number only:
950
